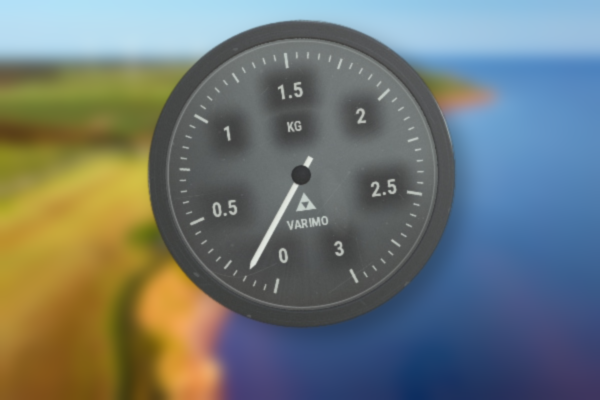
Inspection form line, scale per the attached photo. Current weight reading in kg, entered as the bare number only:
0.15
